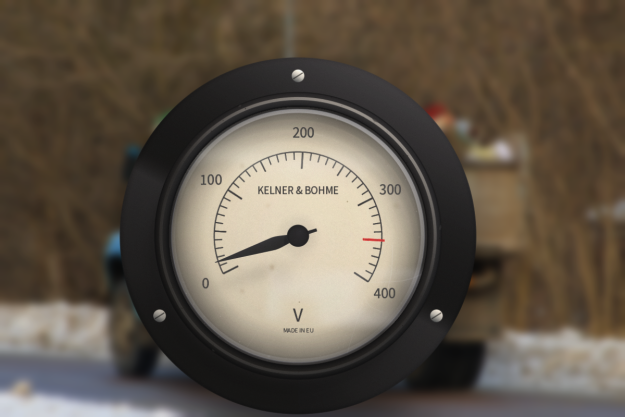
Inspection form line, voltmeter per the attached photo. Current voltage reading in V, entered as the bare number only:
15
